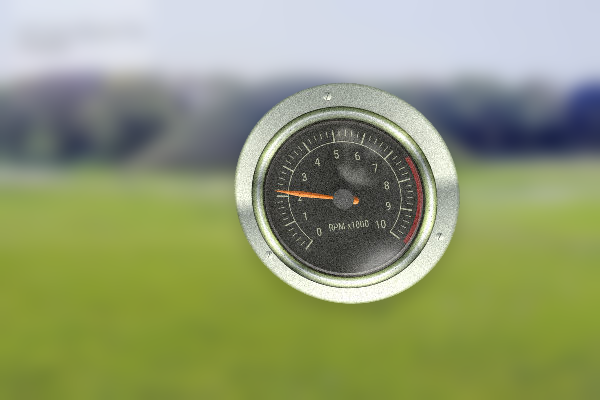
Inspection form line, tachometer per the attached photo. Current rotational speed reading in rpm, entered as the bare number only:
2200
